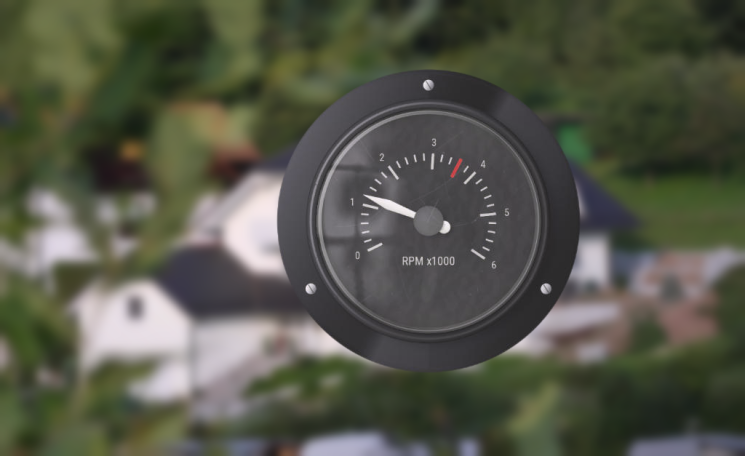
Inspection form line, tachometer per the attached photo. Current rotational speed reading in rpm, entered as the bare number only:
1200
